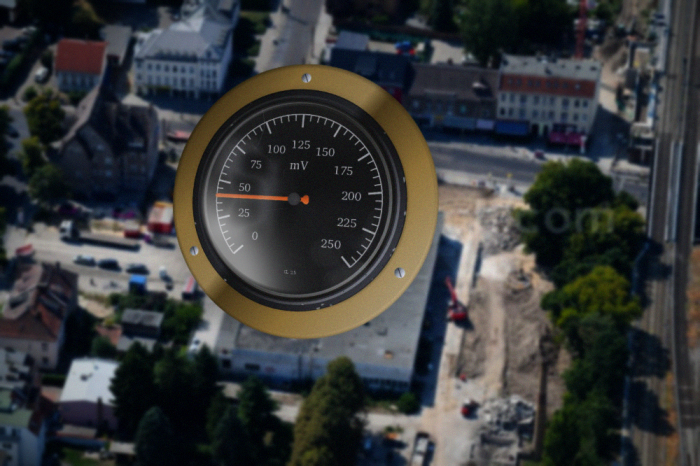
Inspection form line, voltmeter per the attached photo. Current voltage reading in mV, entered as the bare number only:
40
